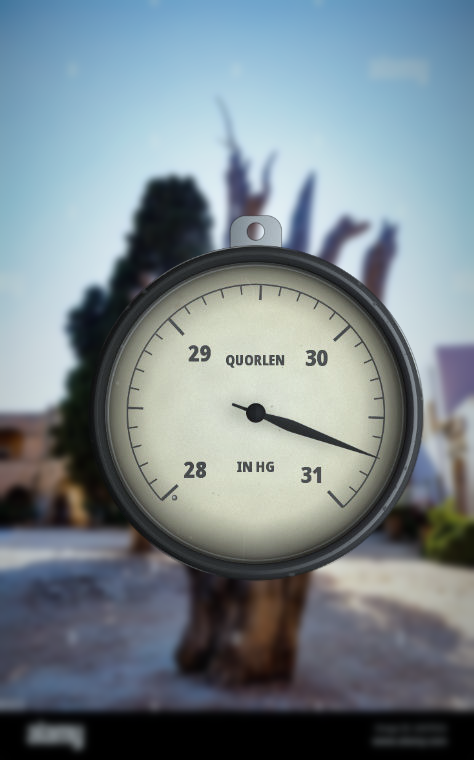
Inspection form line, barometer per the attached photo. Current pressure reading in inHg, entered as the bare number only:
30.7
